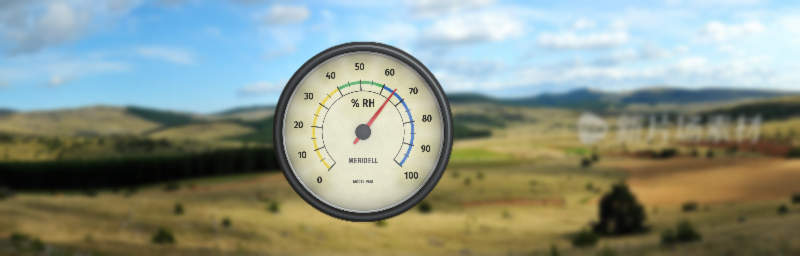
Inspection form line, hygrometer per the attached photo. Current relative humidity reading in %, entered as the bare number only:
65
